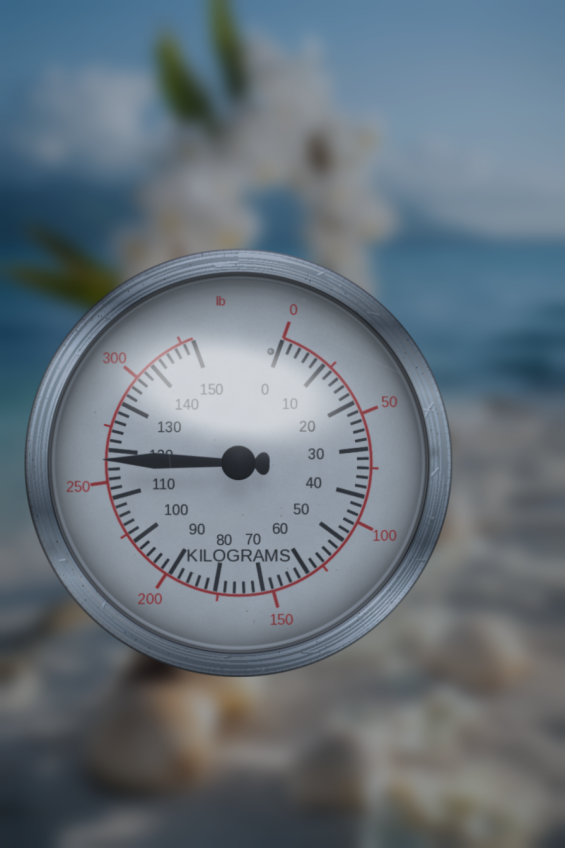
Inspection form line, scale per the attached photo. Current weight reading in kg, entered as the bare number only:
118
